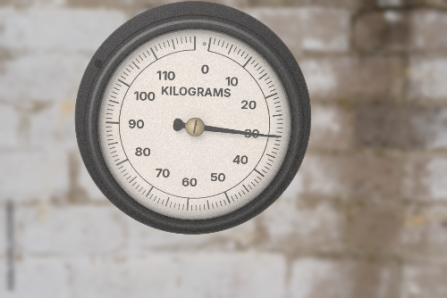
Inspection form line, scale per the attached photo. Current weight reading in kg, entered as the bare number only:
30
